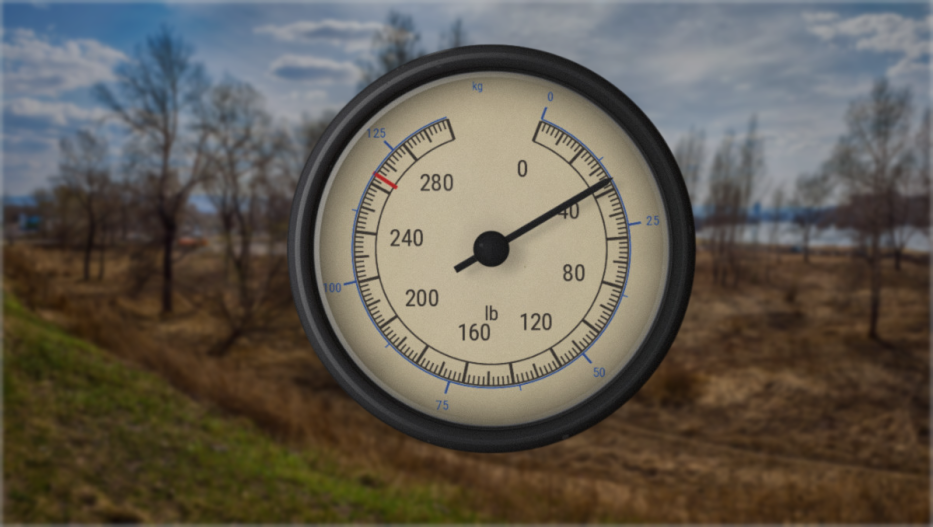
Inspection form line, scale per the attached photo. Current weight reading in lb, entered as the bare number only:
36
